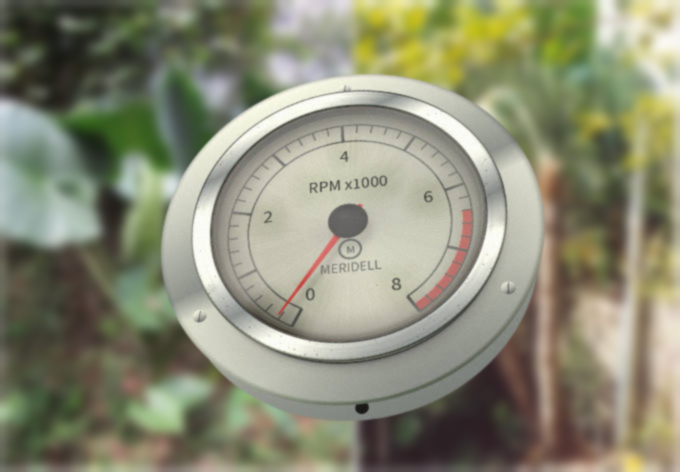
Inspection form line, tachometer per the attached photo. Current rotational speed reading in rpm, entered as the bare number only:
200
